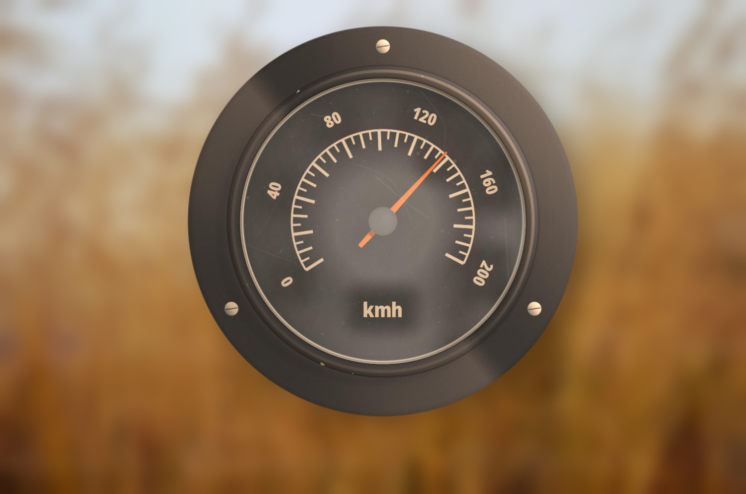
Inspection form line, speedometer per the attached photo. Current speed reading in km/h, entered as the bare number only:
137.5
